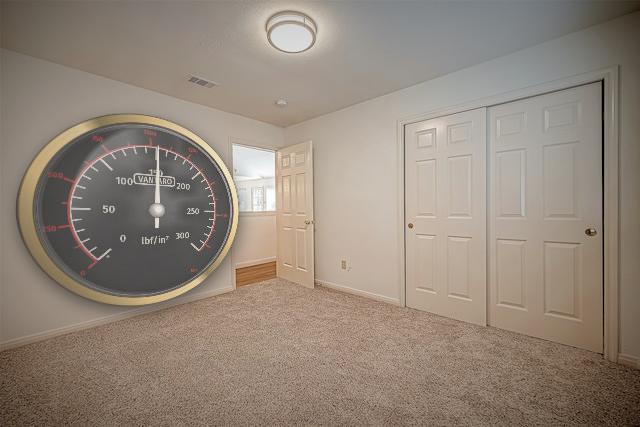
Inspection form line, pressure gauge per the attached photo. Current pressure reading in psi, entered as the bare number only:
150
